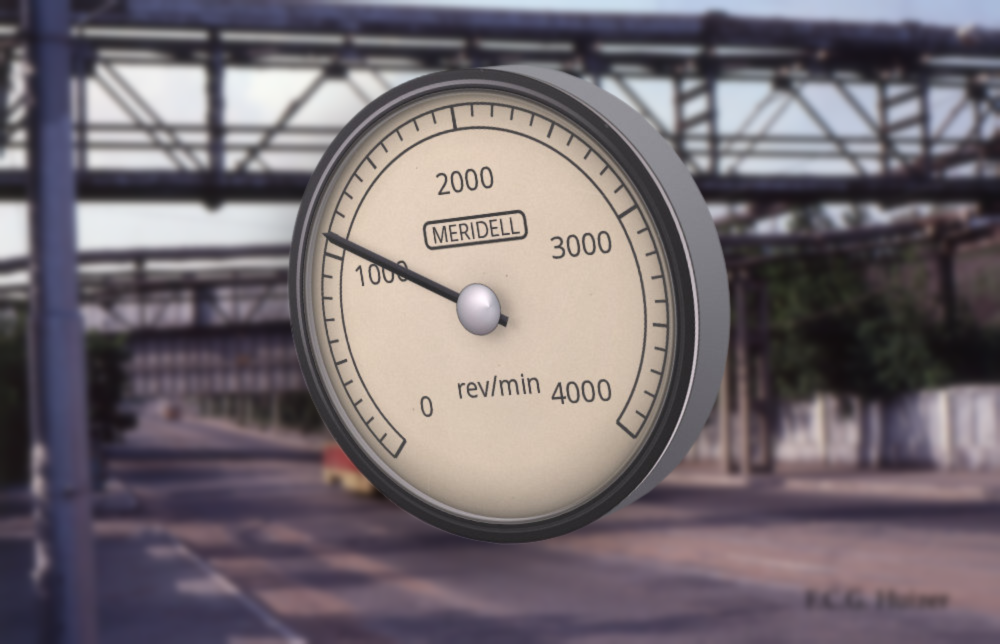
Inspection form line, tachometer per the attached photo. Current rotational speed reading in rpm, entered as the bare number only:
1100
